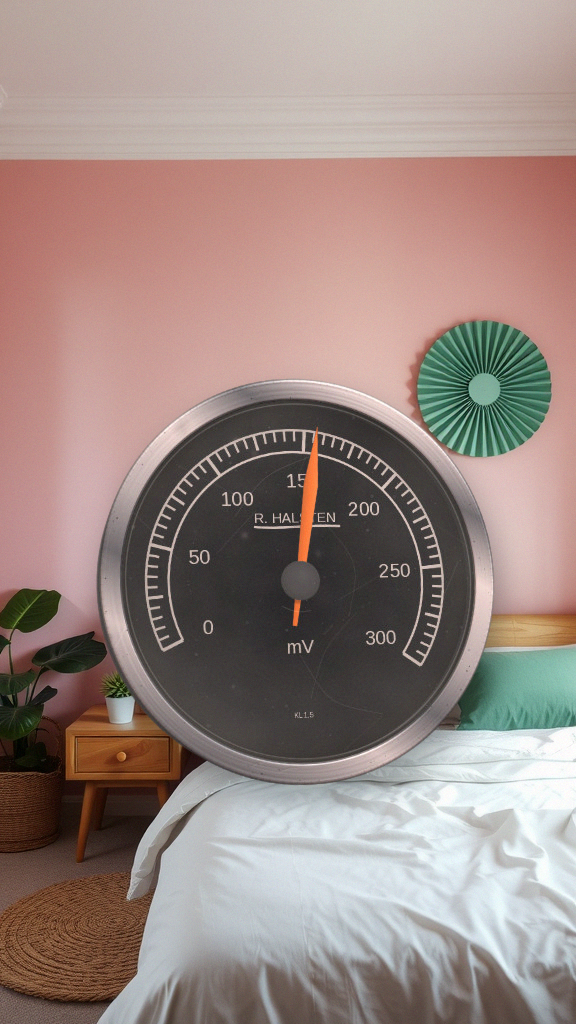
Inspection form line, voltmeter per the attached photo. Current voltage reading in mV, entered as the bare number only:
155
